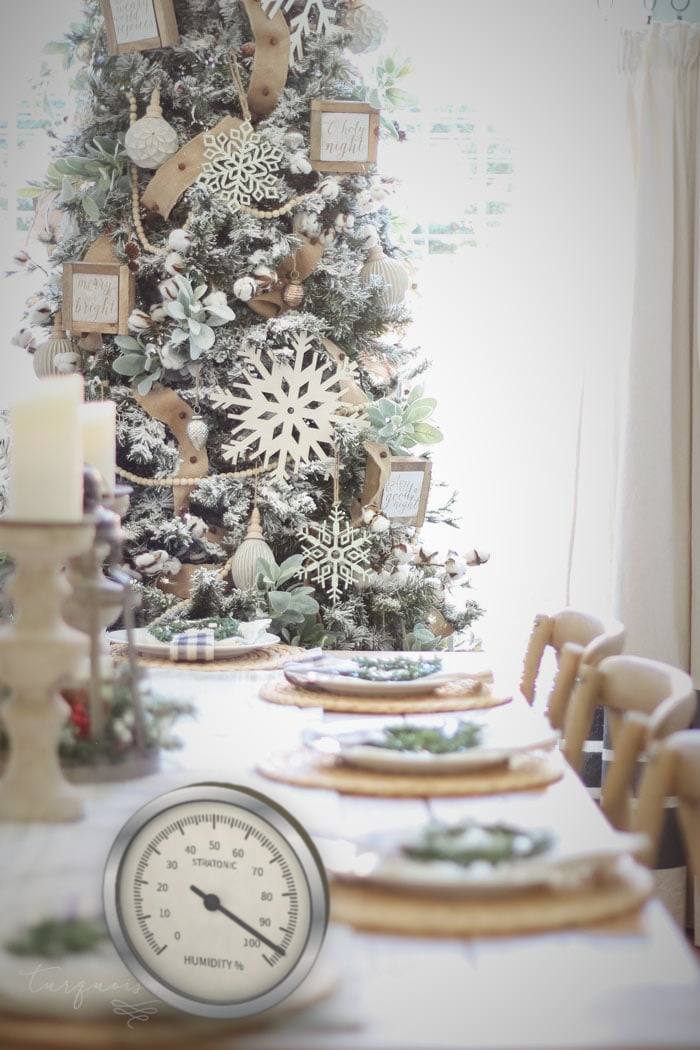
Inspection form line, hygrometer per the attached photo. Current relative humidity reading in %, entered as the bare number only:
95
